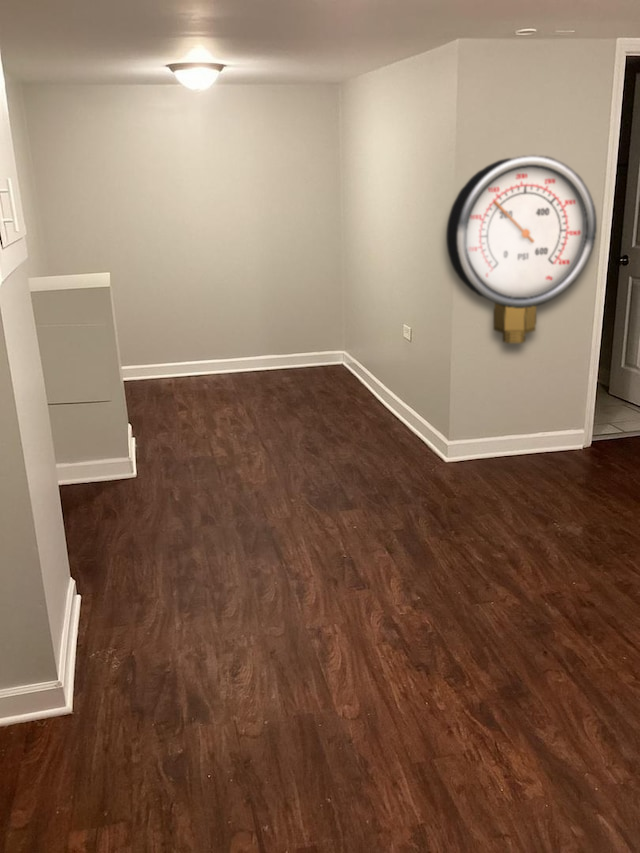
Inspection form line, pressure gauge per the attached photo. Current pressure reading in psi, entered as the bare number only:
200
